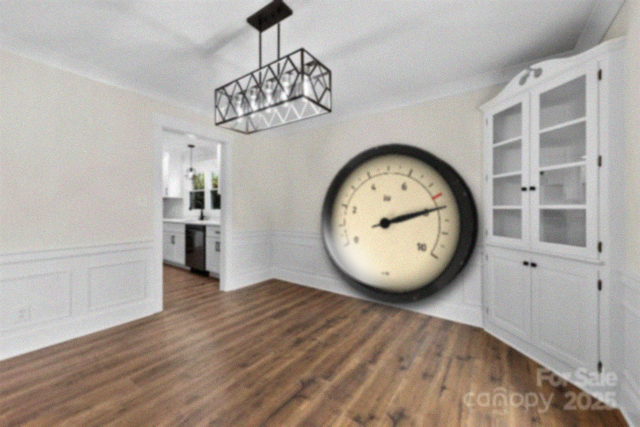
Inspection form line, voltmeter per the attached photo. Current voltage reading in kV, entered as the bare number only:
8
